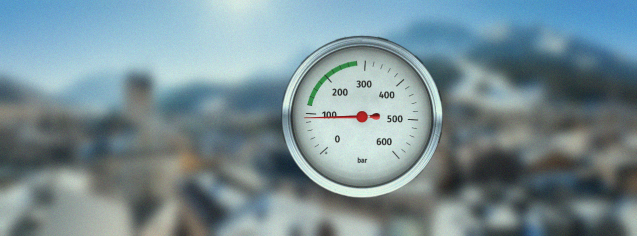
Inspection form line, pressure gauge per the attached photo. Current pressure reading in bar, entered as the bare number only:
90
